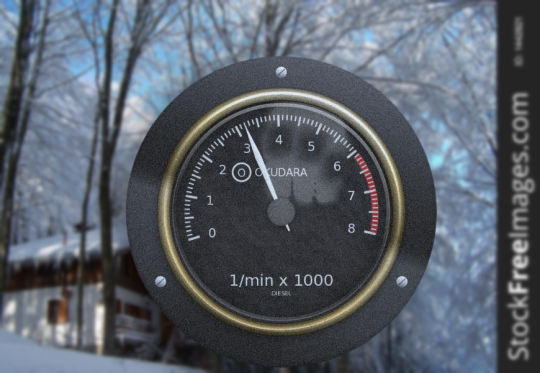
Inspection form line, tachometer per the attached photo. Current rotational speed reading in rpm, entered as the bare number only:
3200
